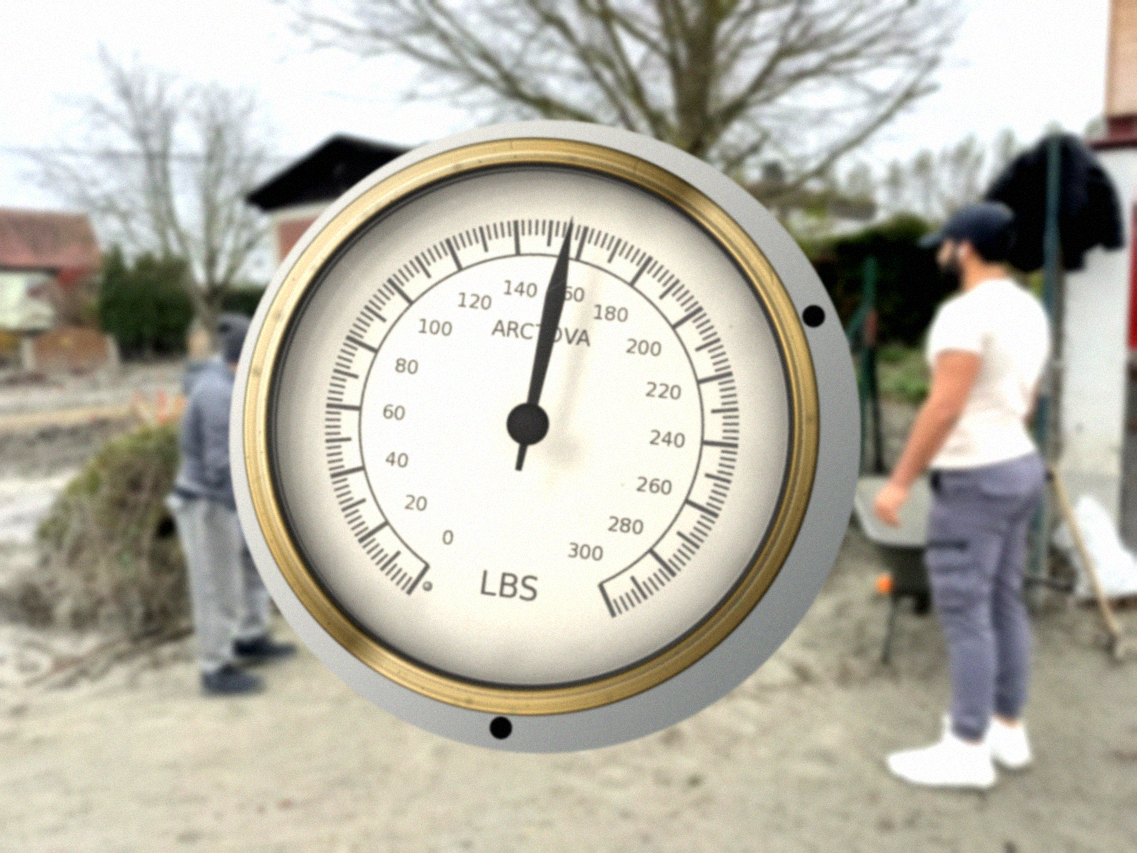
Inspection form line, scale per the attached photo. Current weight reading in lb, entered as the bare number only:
156
